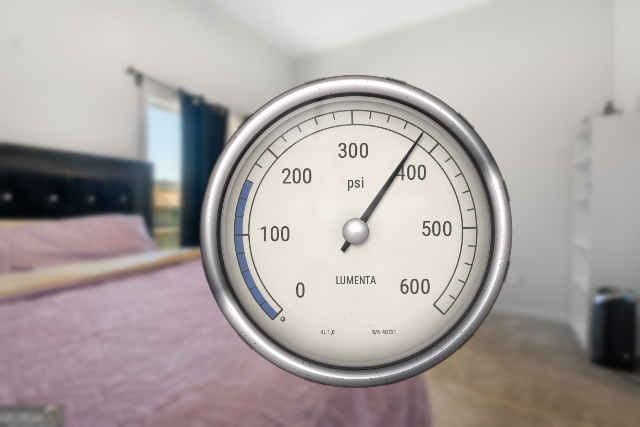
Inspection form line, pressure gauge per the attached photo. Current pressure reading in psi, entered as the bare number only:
380
